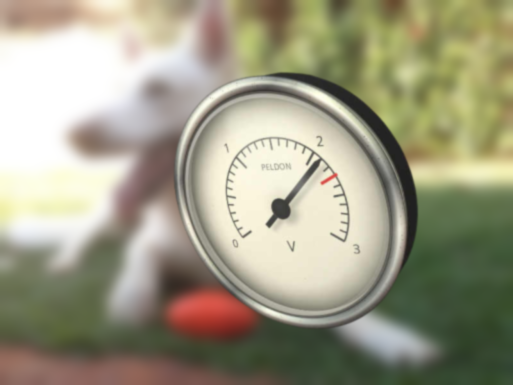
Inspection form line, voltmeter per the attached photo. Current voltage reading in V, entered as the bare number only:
2.1
